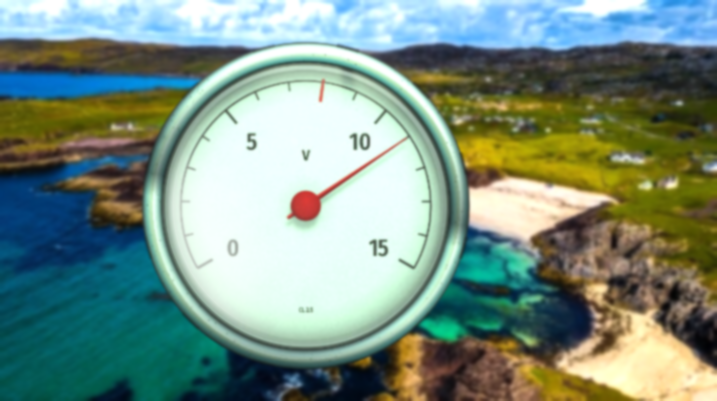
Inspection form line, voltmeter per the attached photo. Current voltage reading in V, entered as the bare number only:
11
